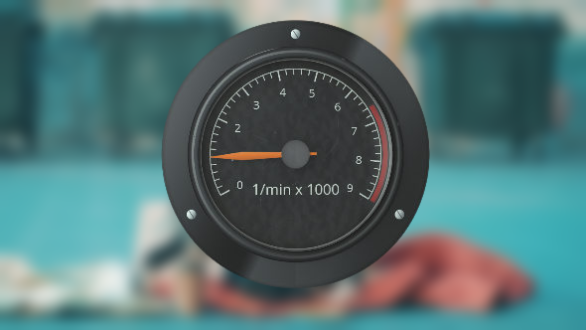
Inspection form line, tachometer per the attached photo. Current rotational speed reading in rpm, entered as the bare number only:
1000
